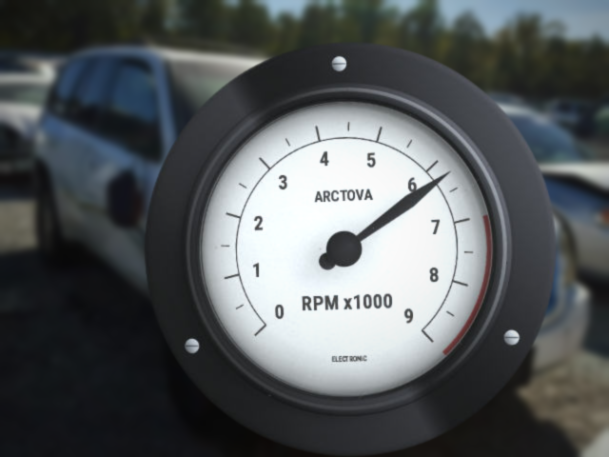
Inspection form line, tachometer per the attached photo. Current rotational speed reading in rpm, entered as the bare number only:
6250
